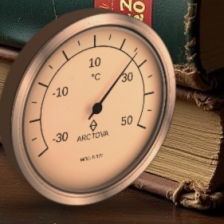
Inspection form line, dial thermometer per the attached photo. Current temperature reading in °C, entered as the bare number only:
25
